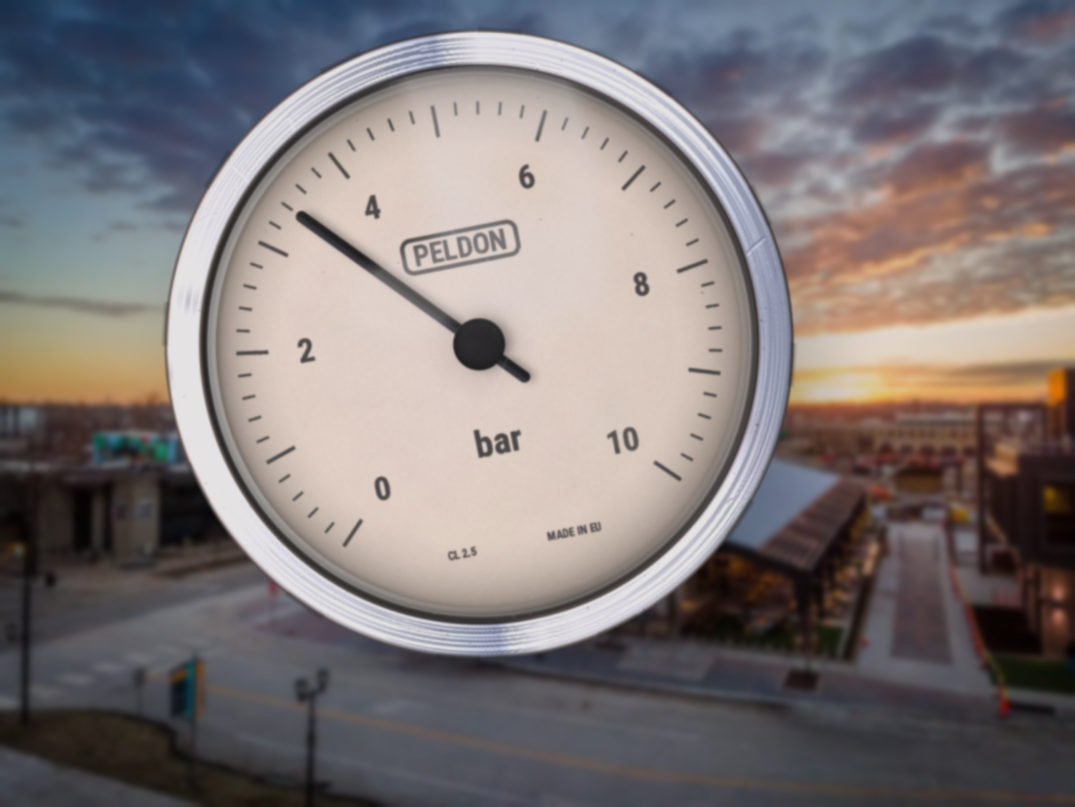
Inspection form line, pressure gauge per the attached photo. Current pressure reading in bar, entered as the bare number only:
3.4
